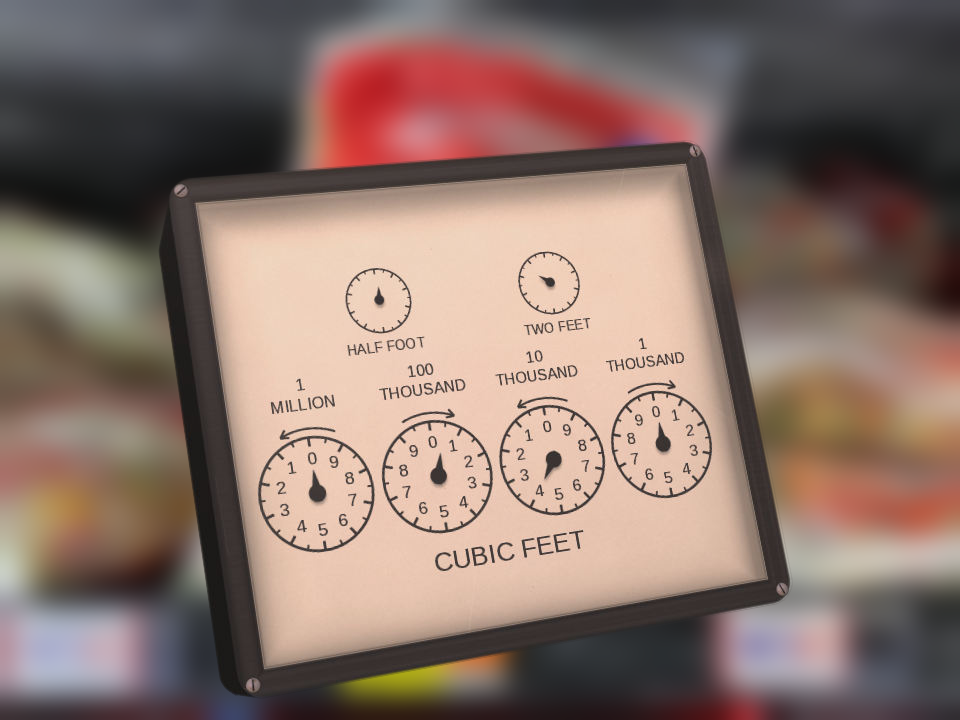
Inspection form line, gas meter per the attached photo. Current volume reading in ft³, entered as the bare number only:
4000
